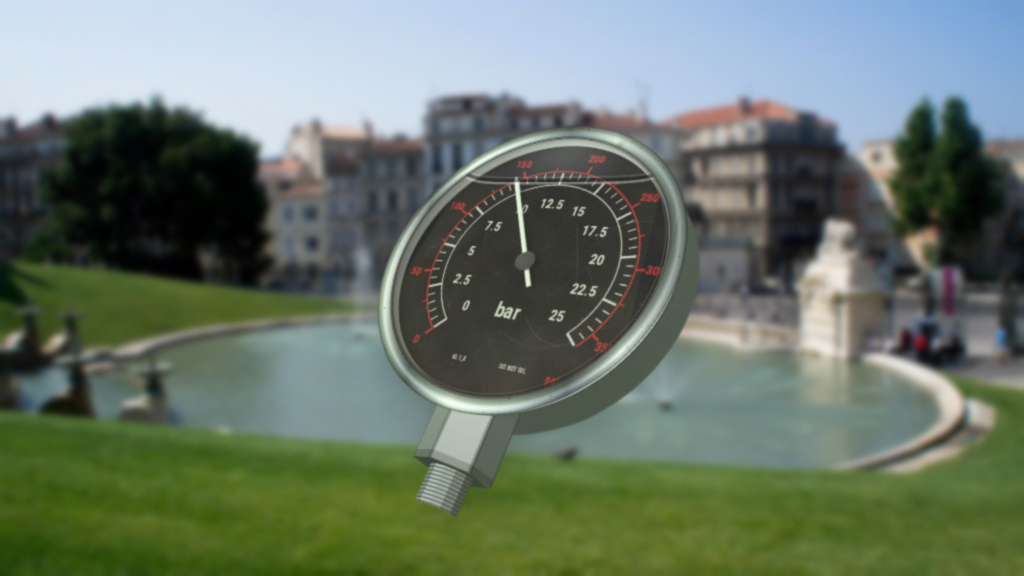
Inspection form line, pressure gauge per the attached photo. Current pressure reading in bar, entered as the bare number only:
10
